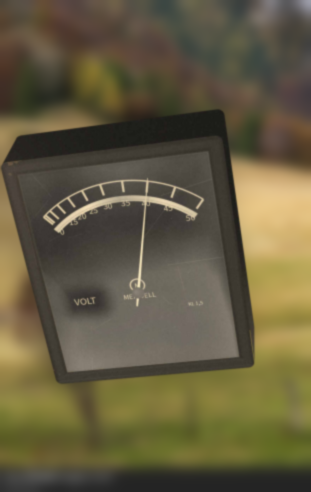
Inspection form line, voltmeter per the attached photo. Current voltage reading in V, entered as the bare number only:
40
